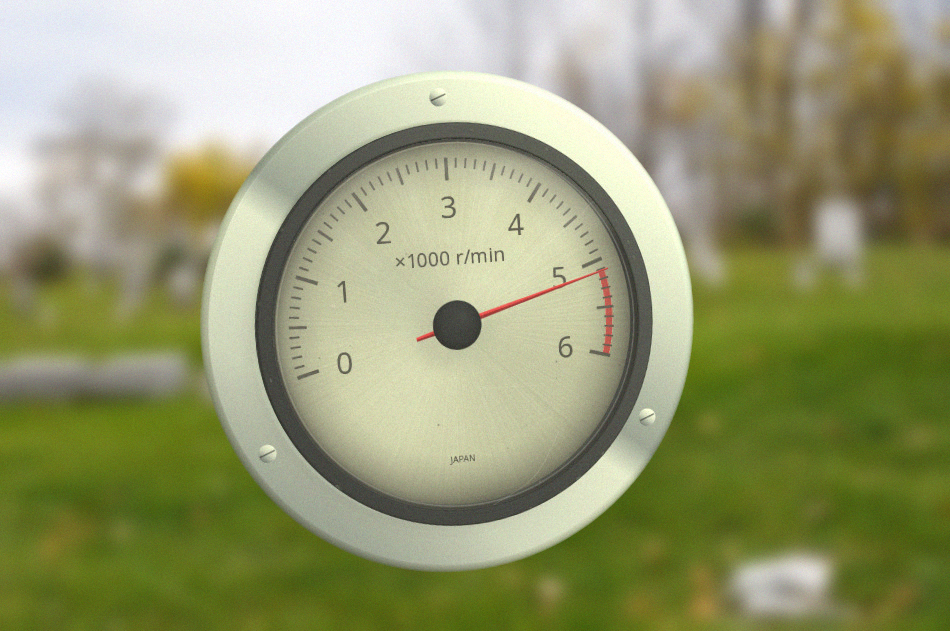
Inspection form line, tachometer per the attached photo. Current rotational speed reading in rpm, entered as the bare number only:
5100
